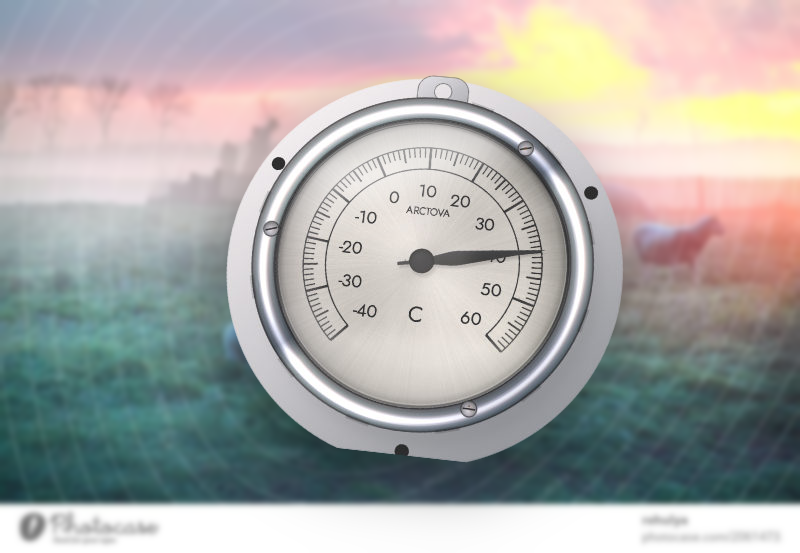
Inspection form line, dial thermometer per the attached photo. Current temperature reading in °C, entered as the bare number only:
40
